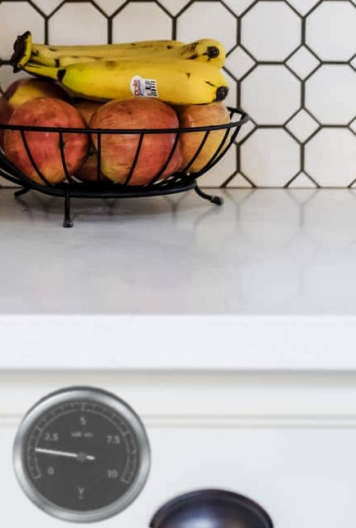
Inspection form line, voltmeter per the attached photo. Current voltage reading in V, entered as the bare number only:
1.5
